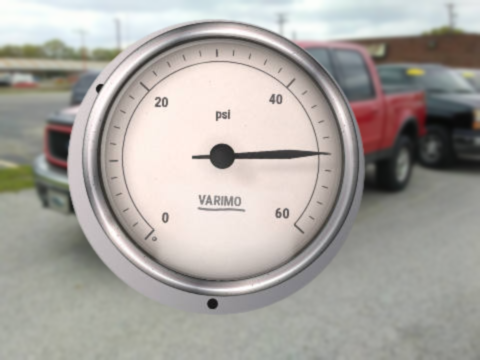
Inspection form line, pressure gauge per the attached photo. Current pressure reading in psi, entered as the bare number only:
50
